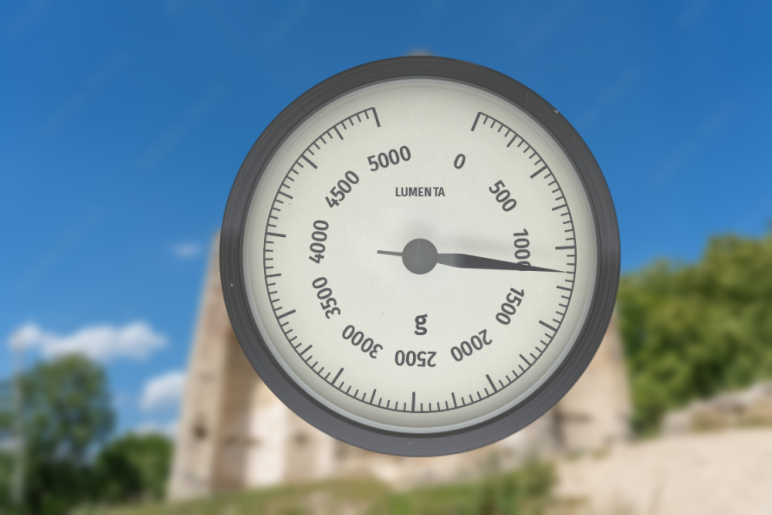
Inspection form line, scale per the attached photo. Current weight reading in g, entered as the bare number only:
1150
